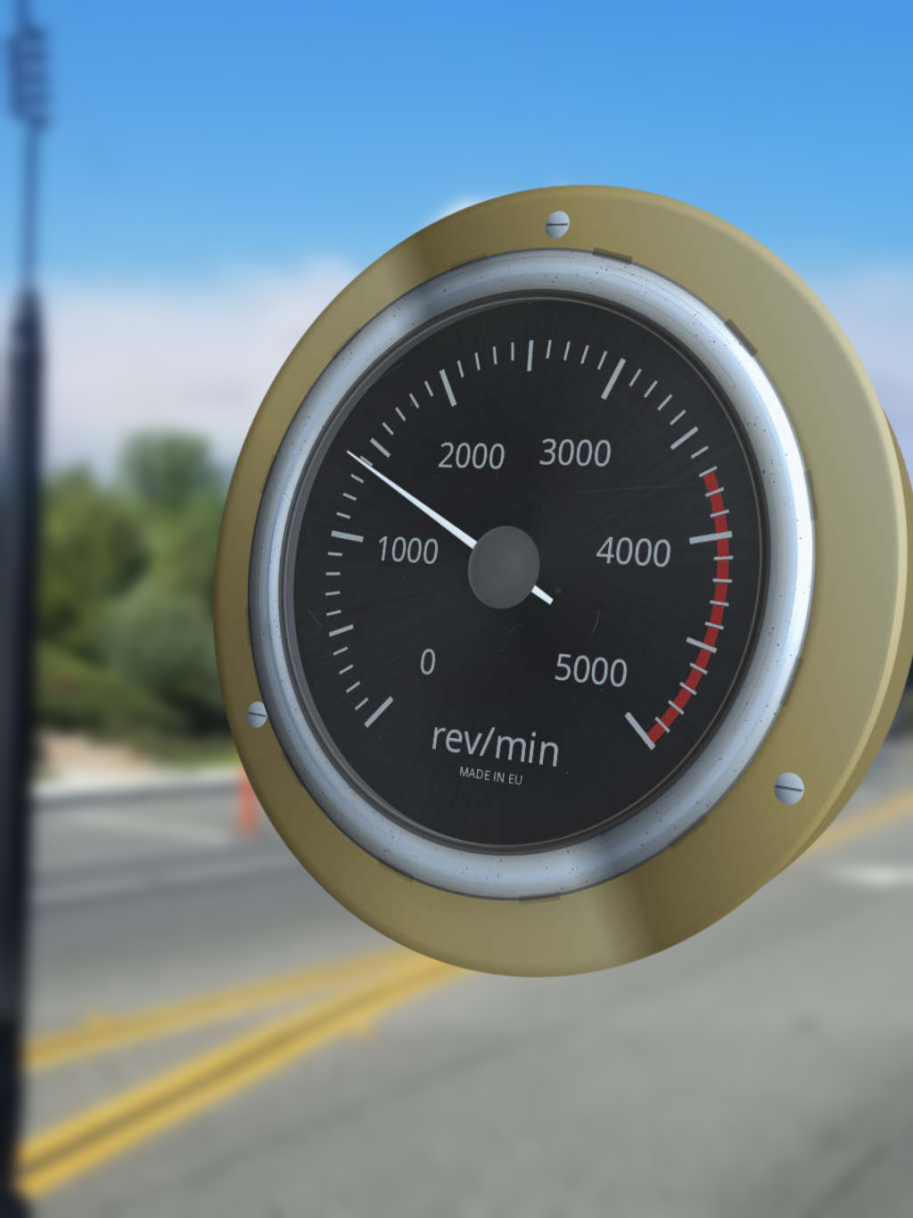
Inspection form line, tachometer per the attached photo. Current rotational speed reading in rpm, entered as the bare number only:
1400
